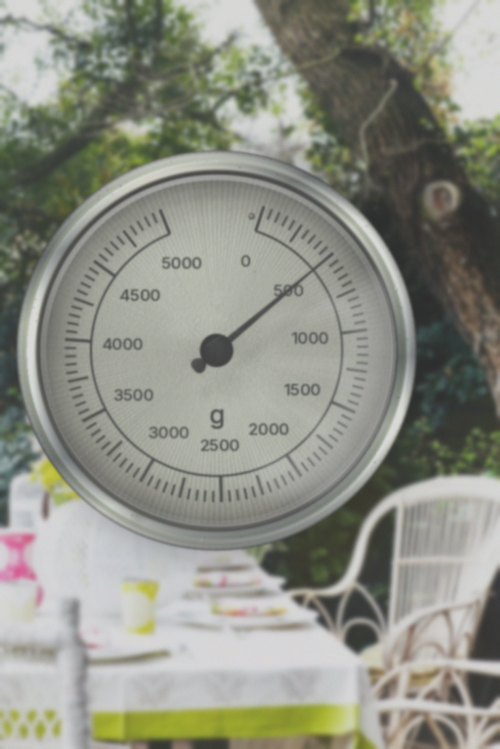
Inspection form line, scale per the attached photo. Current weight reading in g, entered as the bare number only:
500
